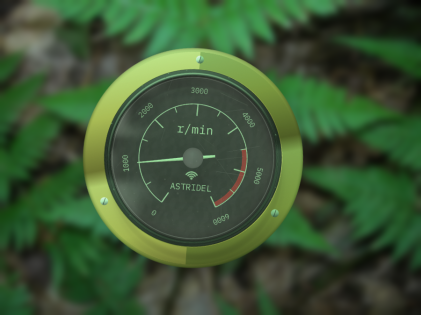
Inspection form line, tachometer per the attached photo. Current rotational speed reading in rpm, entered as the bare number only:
1000
